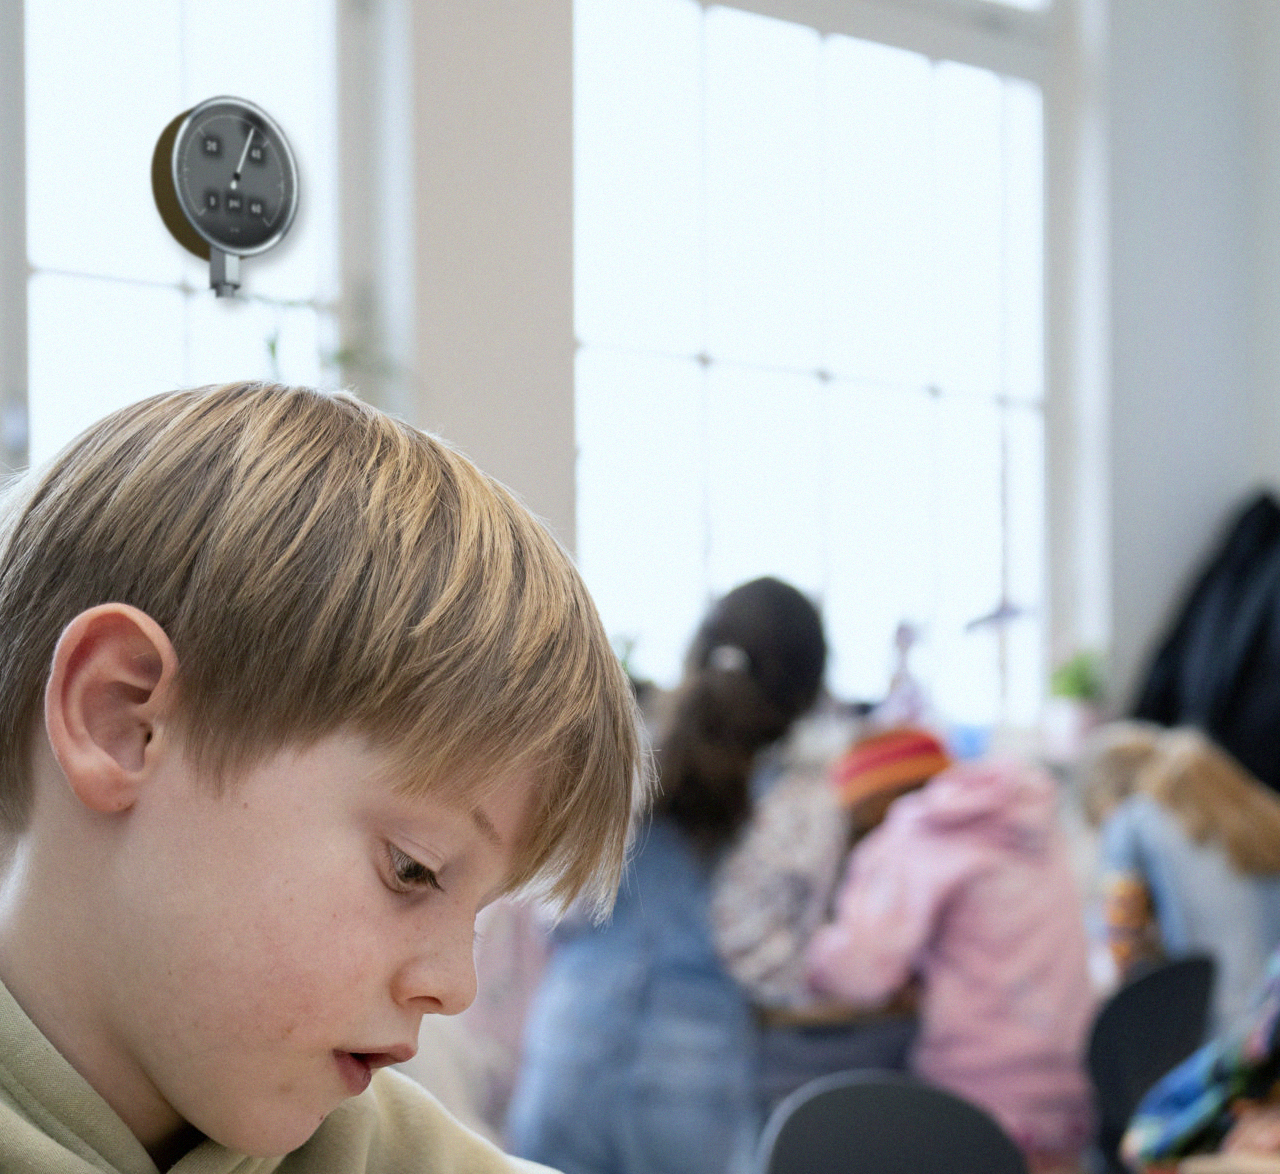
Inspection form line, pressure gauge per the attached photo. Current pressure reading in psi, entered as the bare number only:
35
